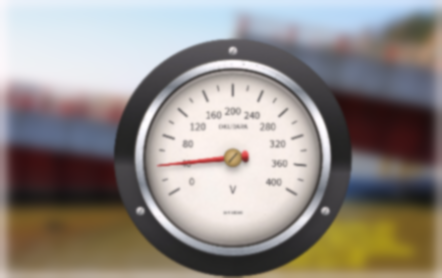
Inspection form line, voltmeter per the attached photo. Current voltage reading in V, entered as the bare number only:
40
